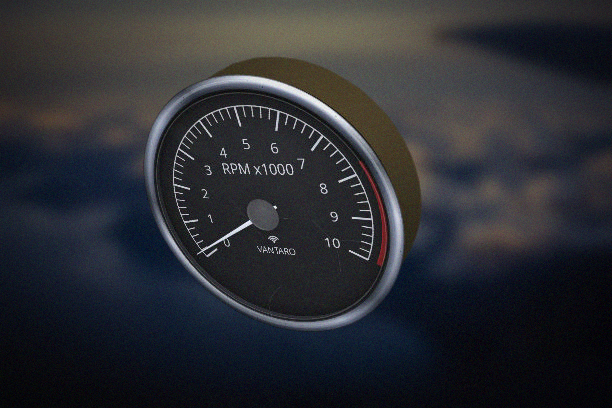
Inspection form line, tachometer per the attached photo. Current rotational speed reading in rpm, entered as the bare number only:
200
